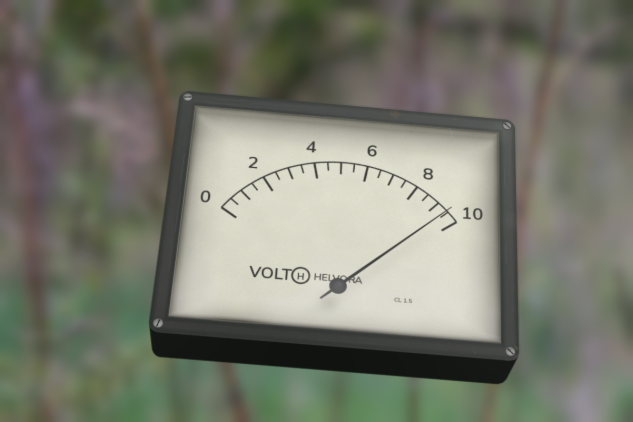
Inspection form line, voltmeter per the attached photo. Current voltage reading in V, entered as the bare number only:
9.5
